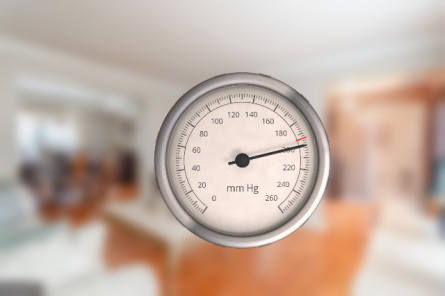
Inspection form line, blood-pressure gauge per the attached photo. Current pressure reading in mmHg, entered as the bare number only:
200
